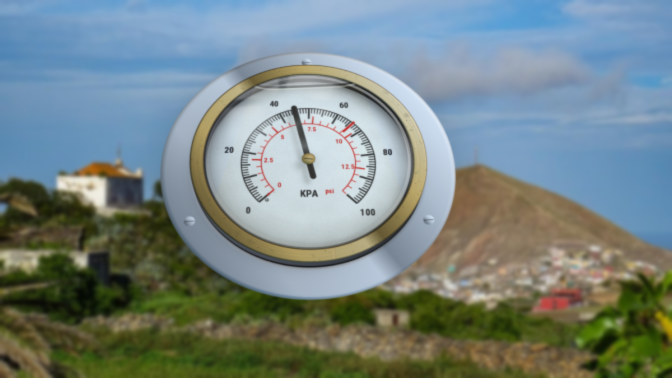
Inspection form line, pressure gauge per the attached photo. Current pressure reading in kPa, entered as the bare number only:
45
